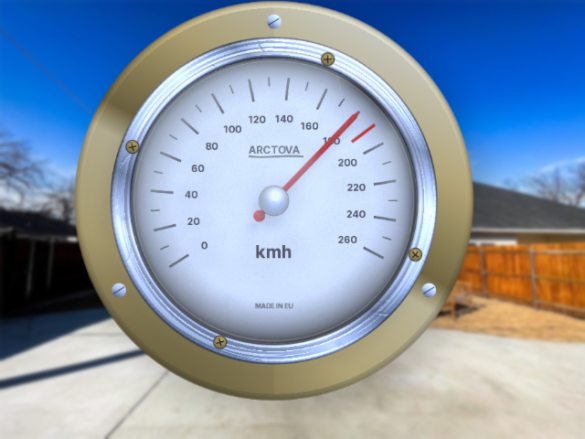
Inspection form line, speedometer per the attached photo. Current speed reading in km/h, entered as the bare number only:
180
